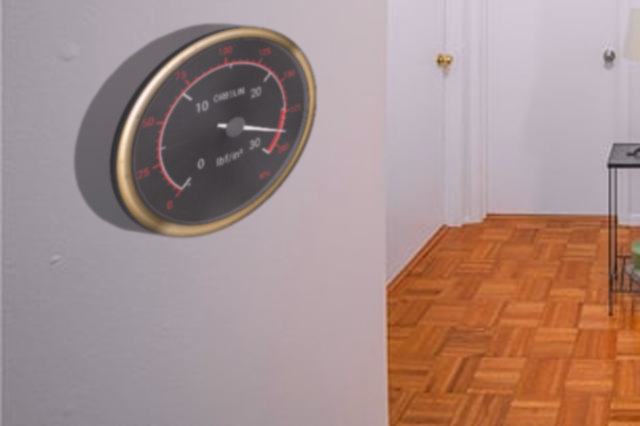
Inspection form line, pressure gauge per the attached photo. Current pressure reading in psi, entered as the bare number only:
27.5
